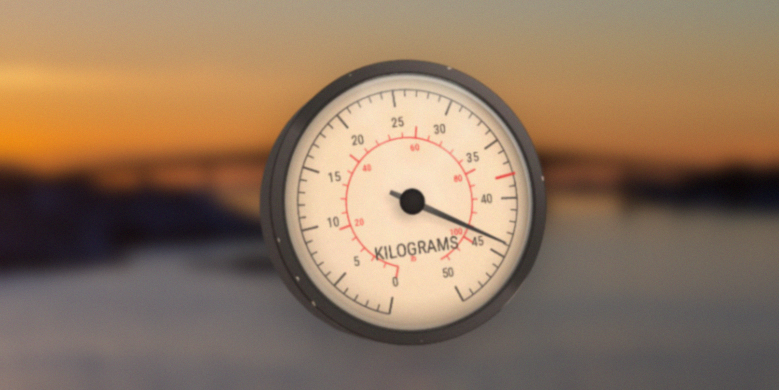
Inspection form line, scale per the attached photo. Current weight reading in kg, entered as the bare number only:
44
